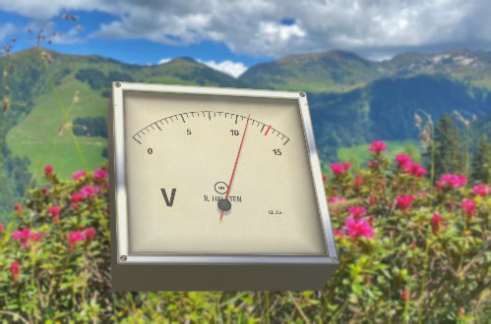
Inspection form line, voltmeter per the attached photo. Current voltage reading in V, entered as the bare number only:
11
